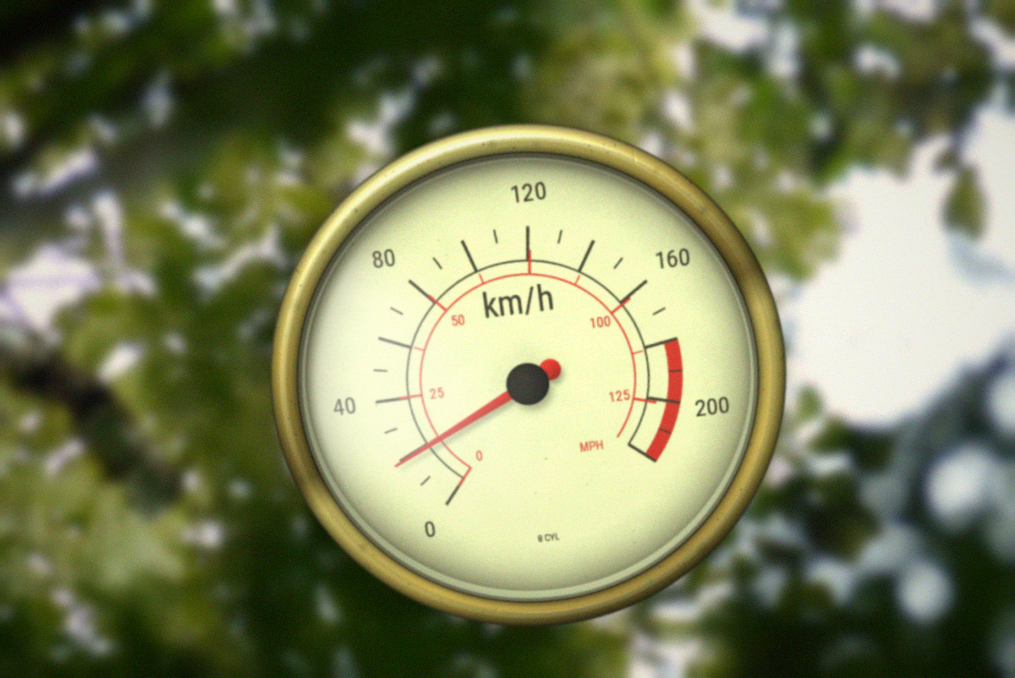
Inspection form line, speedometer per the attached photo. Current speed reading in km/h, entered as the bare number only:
20
